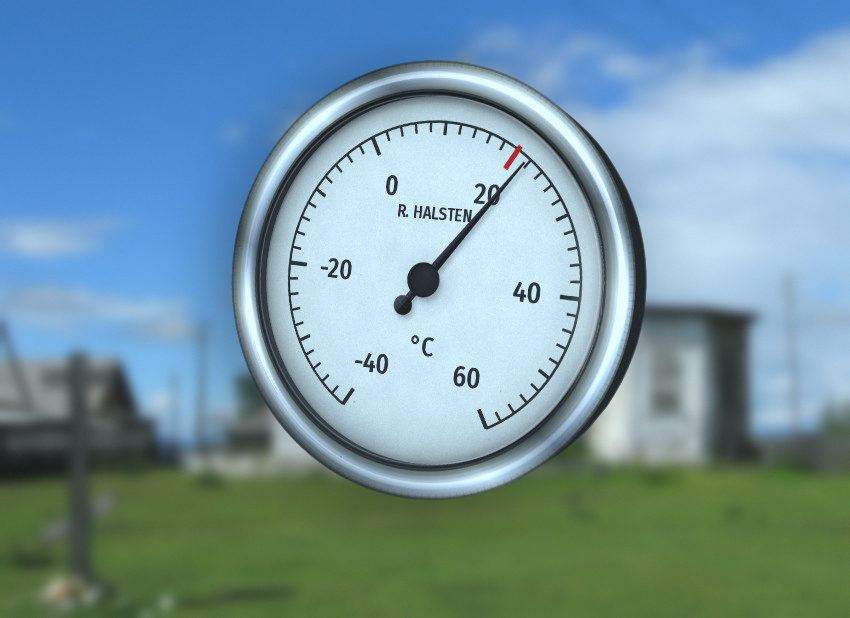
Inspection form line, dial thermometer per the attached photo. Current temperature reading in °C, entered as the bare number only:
22
